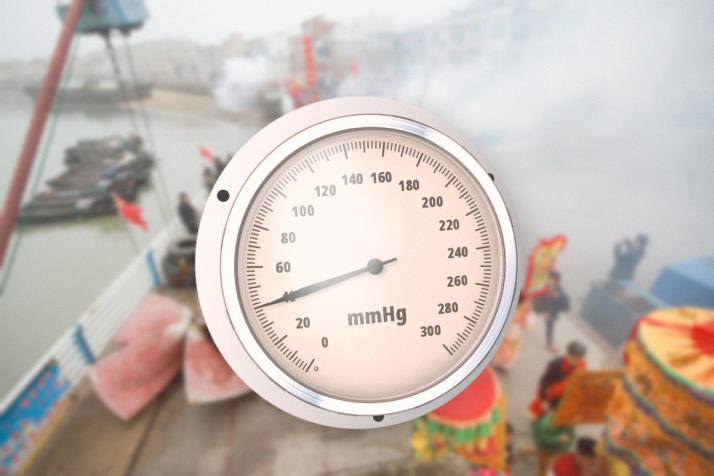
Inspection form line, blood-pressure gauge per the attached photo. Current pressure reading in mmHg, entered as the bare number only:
40
